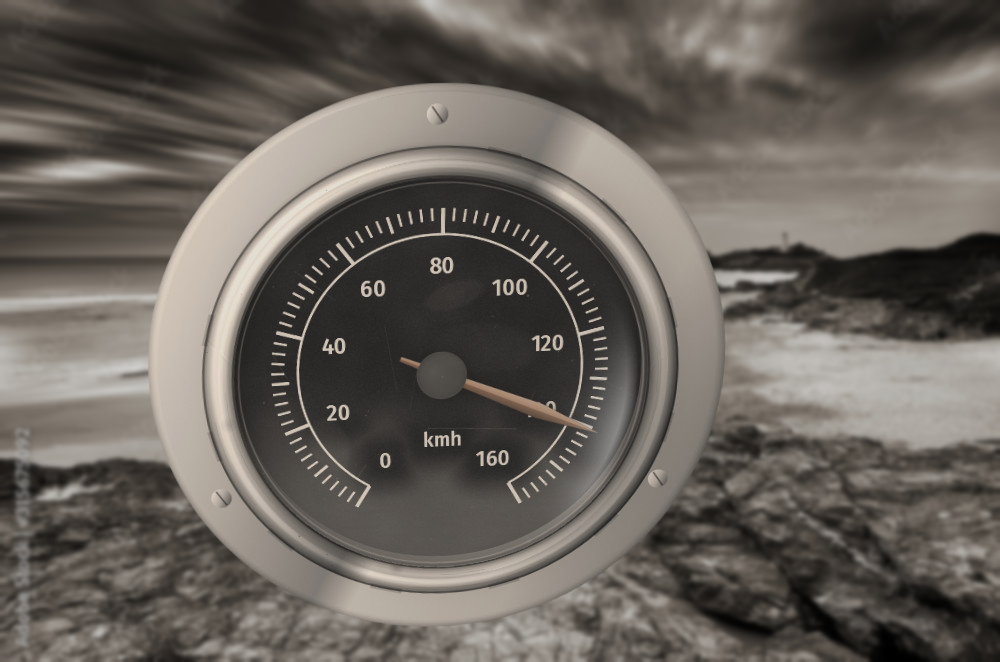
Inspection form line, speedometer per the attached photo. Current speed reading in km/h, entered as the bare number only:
140
